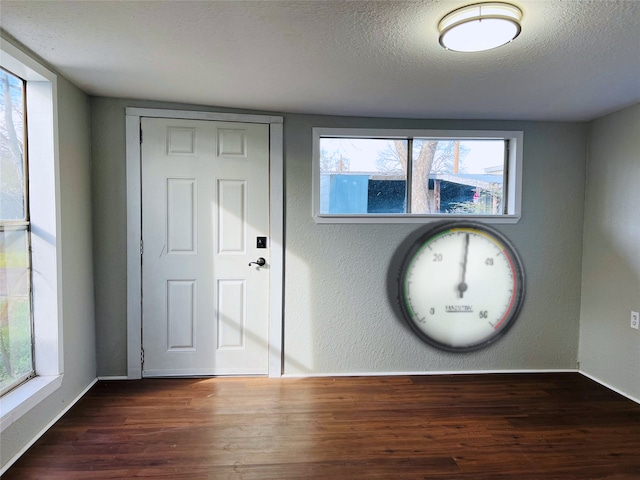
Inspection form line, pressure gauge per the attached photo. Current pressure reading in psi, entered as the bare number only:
30
